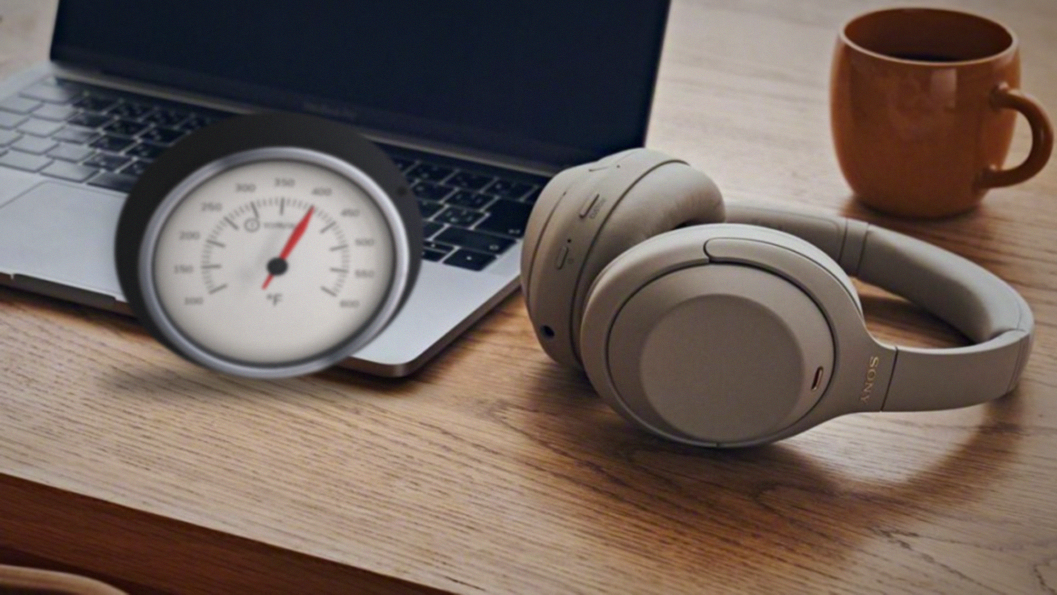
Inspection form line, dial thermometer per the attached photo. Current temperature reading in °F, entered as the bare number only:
400
